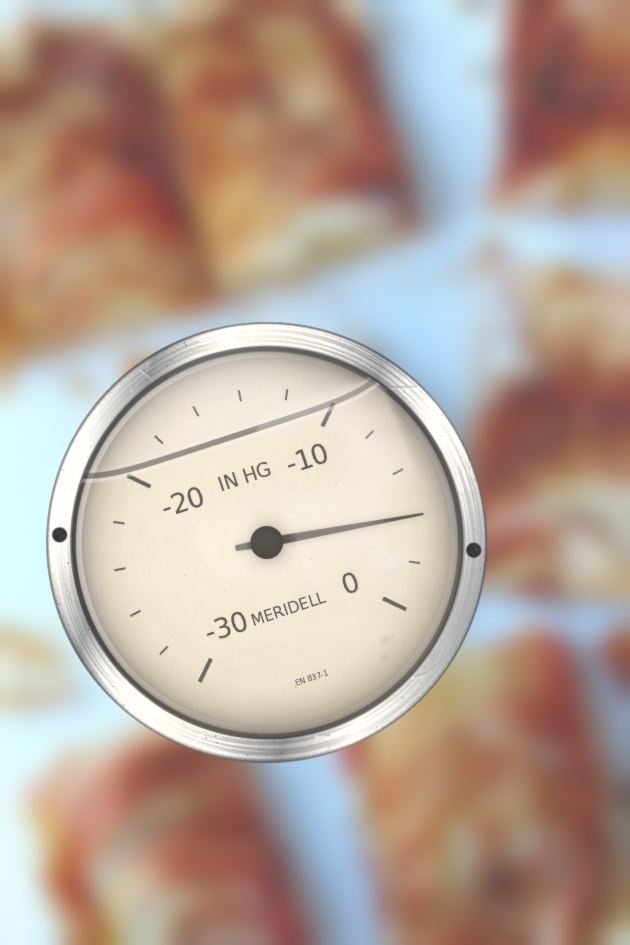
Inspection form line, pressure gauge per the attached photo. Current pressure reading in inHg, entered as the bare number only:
-4
